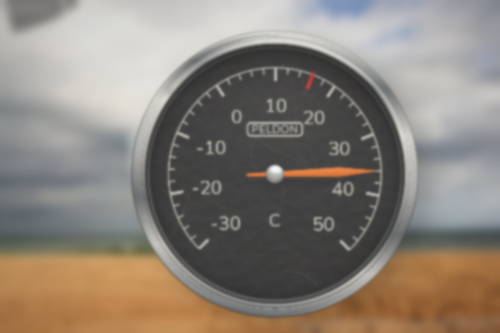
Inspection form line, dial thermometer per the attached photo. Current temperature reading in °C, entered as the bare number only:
36
